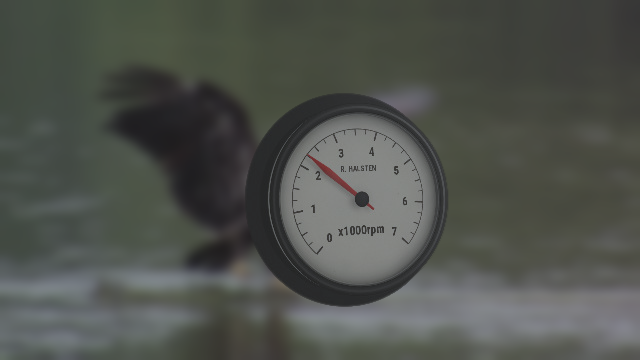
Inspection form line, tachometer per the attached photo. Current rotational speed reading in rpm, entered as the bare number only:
2250
